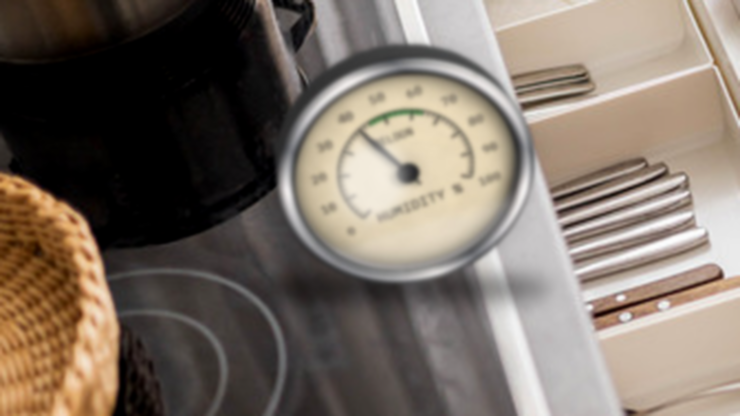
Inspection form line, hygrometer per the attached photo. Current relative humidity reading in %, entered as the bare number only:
40
